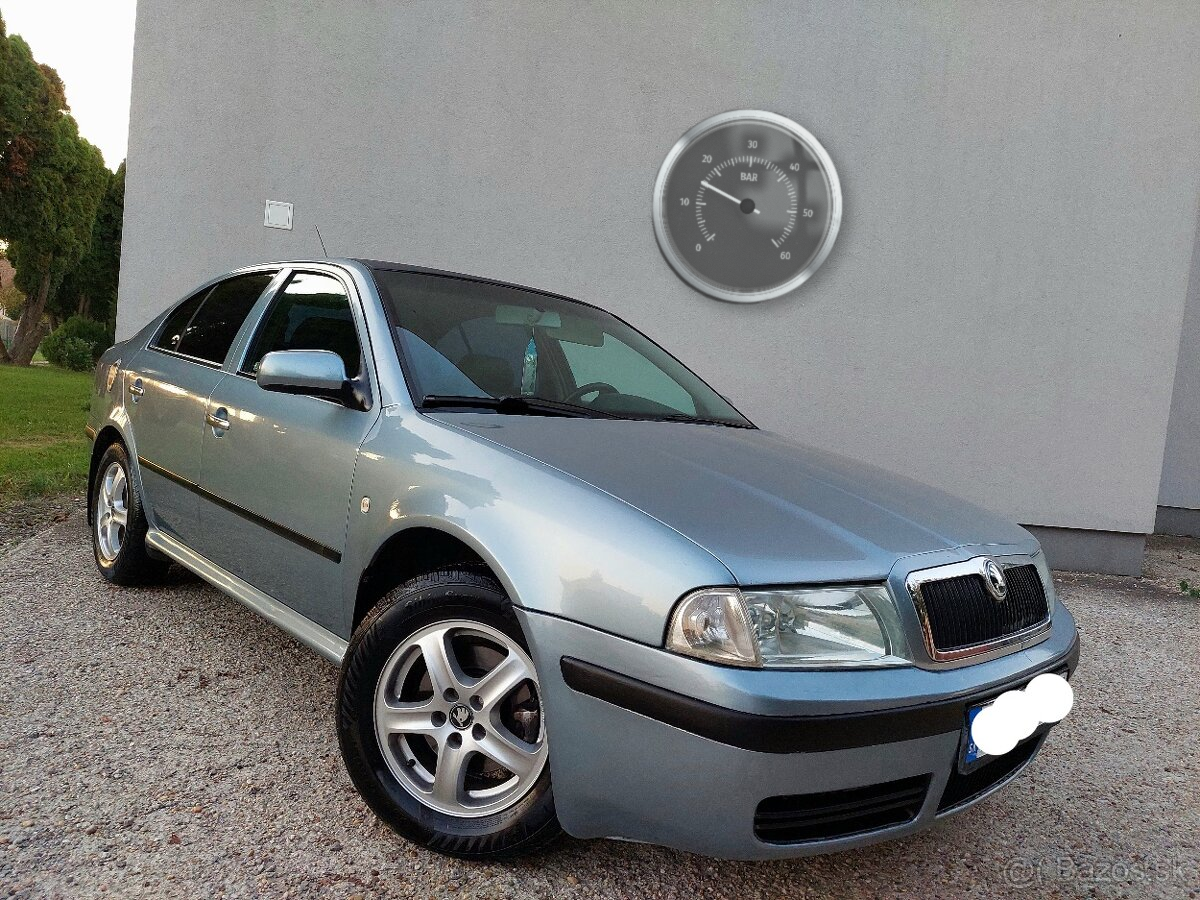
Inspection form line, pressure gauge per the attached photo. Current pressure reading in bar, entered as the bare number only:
15
